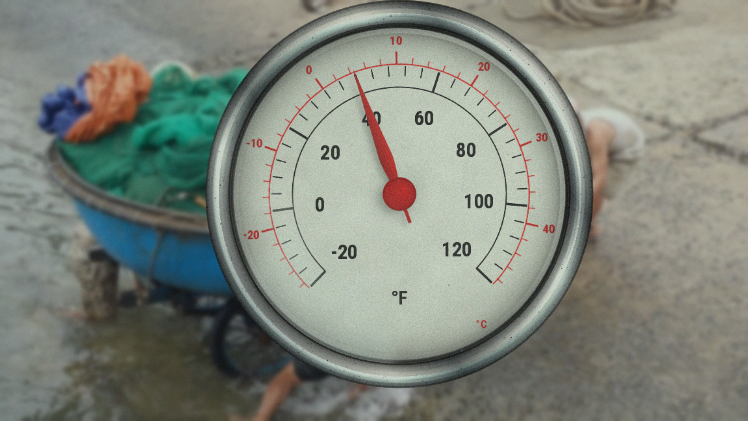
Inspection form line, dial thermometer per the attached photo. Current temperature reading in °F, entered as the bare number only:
40
